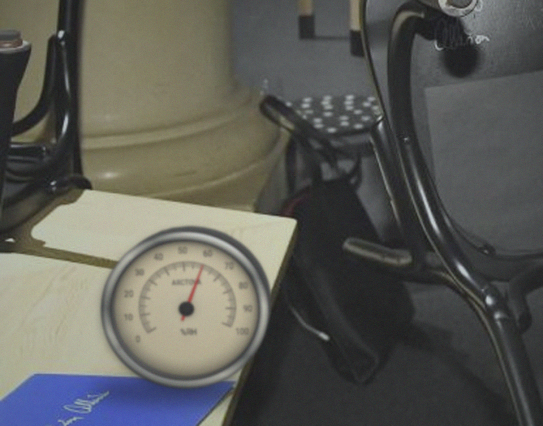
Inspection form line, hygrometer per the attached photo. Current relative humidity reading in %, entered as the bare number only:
60
